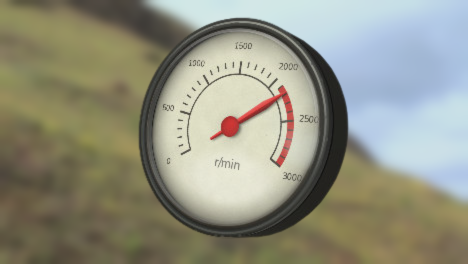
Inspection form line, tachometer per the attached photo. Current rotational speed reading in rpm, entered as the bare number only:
2200
